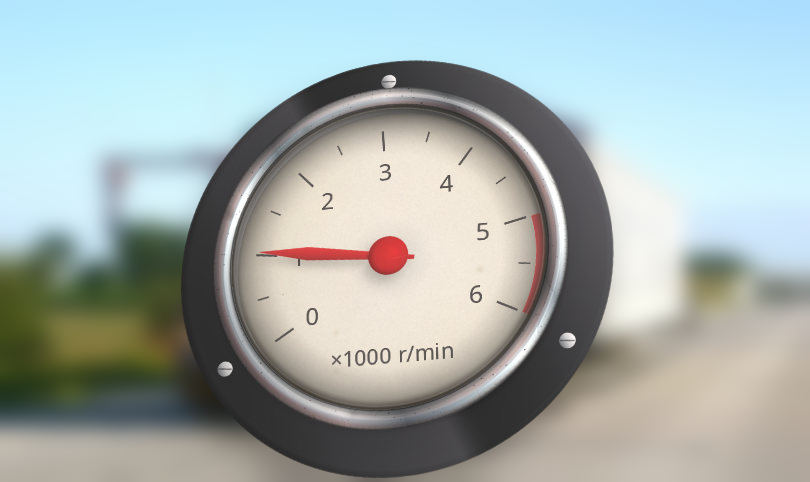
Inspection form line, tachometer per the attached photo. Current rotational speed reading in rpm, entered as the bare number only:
1000
